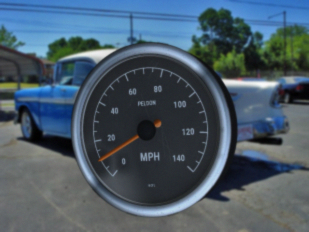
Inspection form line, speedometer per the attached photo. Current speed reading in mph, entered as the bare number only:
10
